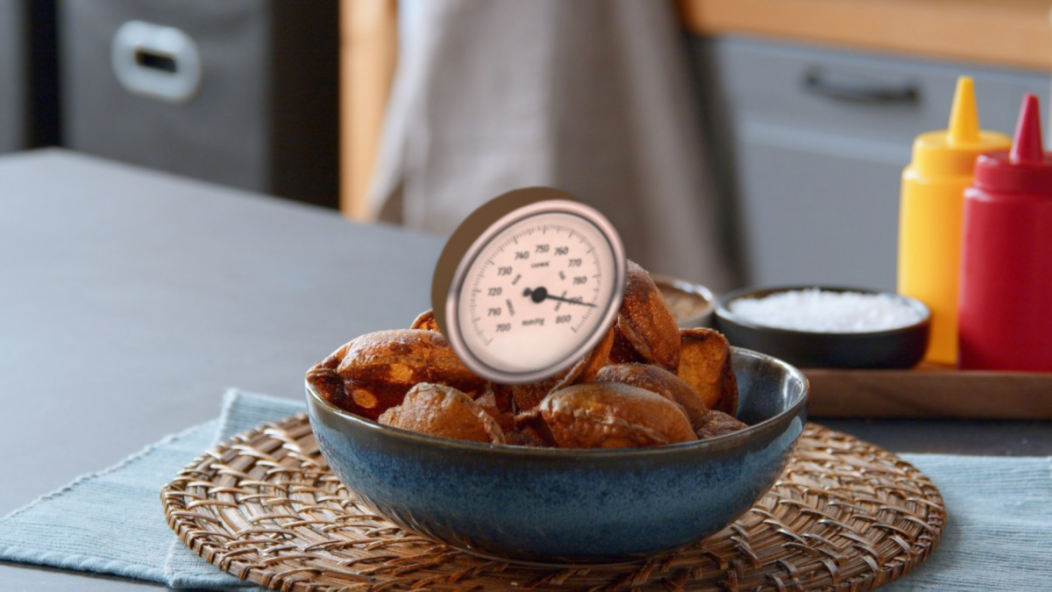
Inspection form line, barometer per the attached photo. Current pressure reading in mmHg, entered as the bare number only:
790
